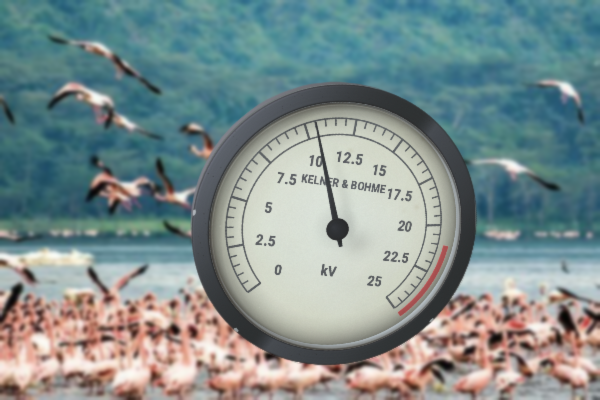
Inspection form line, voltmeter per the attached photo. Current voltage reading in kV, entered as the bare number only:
10.5
